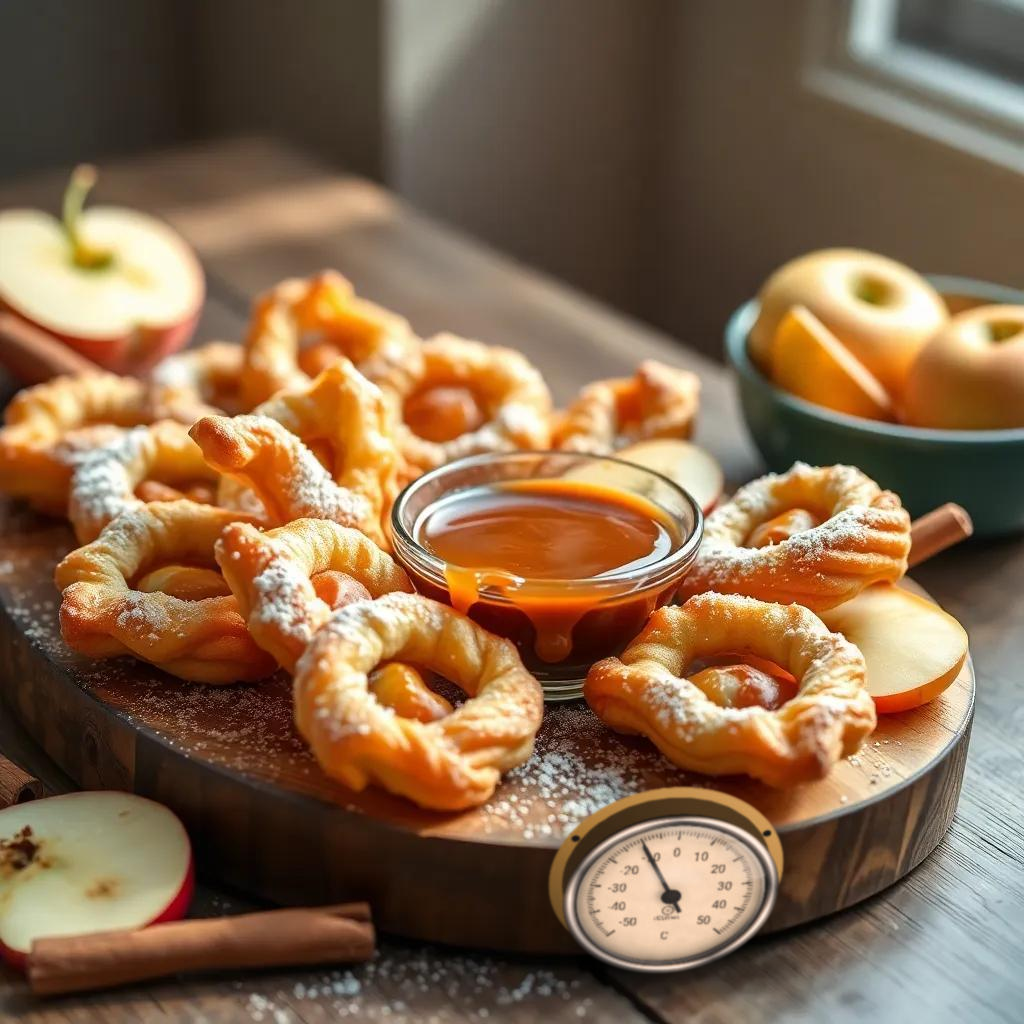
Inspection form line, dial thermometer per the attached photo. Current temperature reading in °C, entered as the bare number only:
-10
